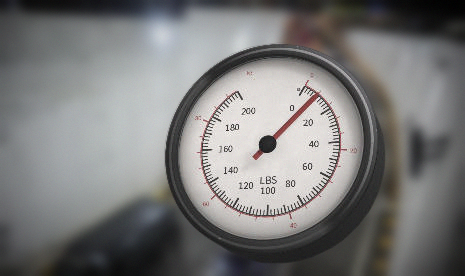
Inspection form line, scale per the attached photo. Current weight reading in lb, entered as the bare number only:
10
